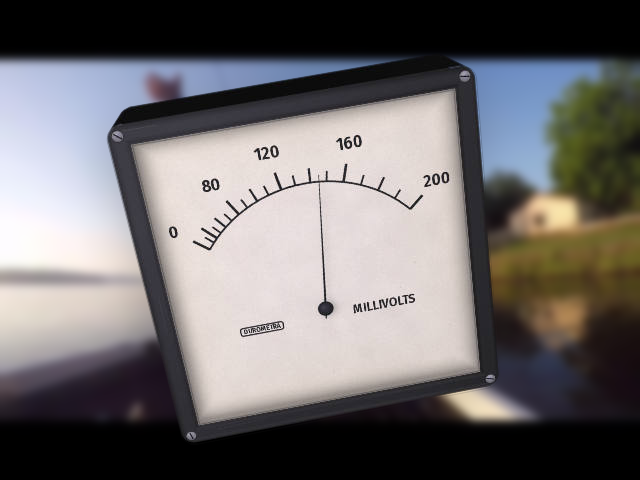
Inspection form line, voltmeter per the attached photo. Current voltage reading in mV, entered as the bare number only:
145
